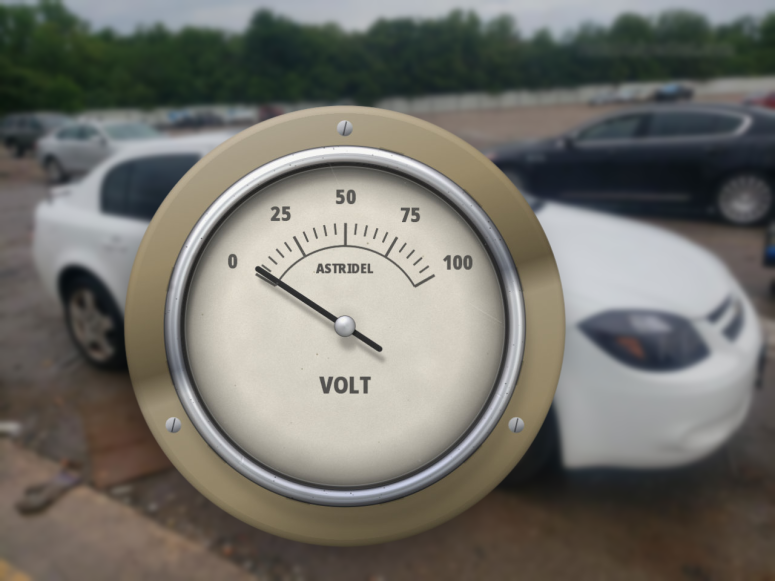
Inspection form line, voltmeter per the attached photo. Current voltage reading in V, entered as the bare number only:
2.5
